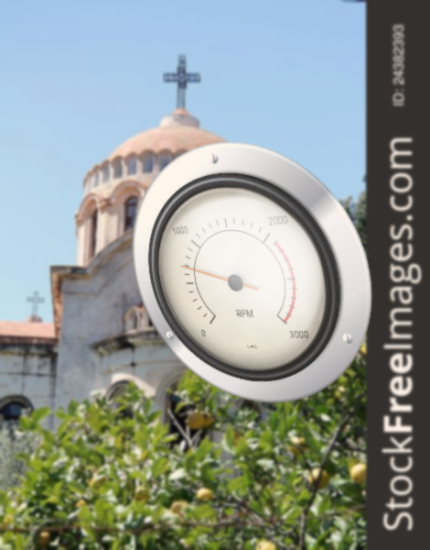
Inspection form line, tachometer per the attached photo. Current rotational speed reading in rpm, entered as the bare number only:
700
